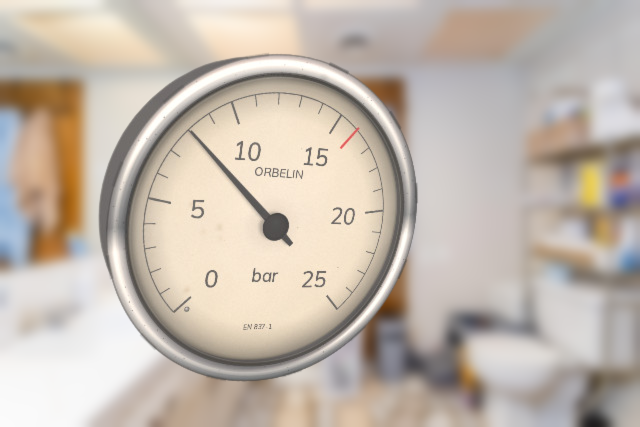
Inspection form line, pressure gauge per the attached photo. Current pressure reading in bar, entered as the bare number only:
8
